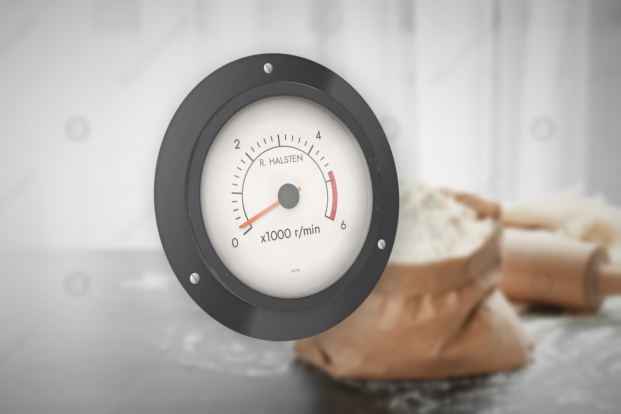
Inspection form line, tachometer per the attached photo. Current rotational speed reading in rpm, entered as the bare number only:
200
